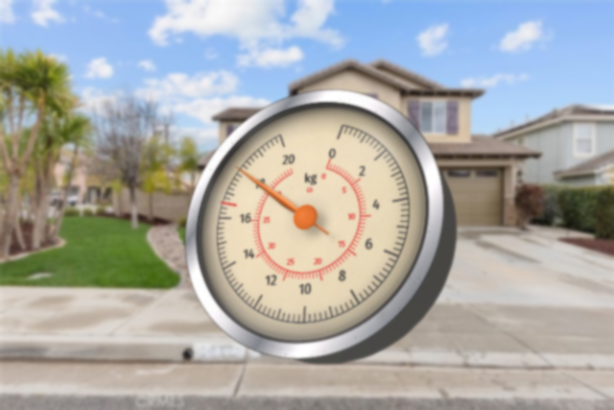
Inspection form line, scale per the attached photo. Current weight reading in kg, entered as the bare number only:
18
